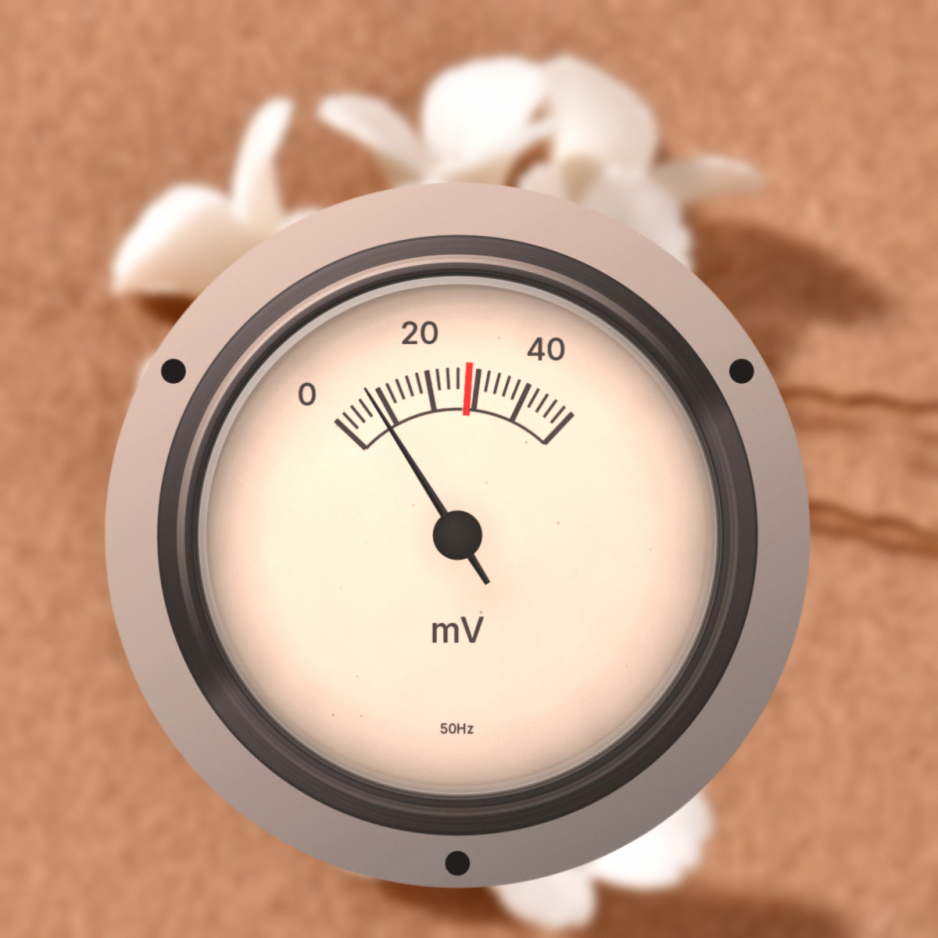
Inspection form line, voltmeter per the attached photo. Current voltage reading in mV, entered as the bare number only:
8
